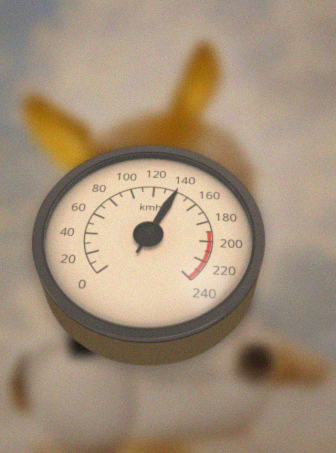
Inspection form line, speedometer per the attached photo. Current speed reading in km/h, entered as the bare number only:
140
